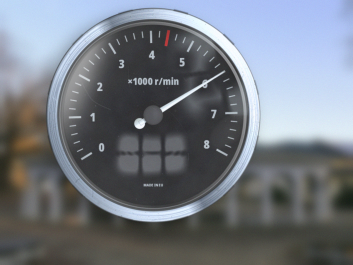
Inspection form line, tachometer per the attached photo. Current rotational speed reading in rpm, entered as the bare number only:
6000
